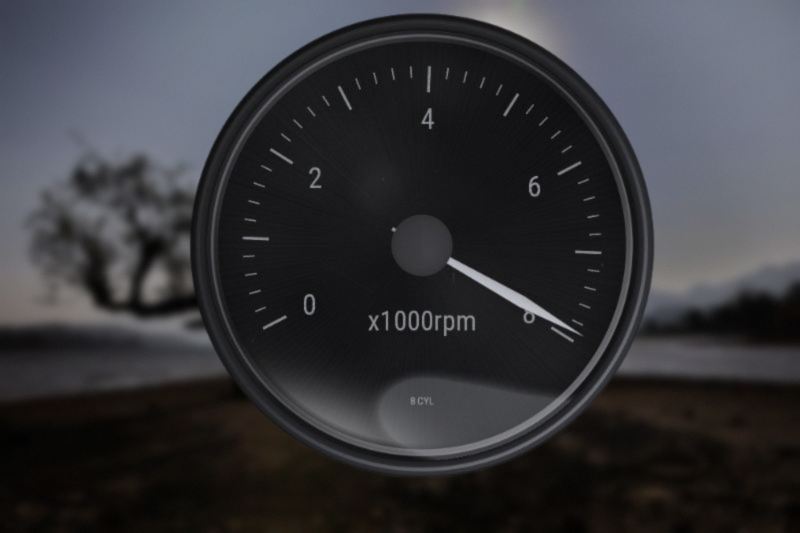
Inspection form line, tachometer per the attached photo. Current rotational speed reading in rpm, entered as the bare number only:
7900
